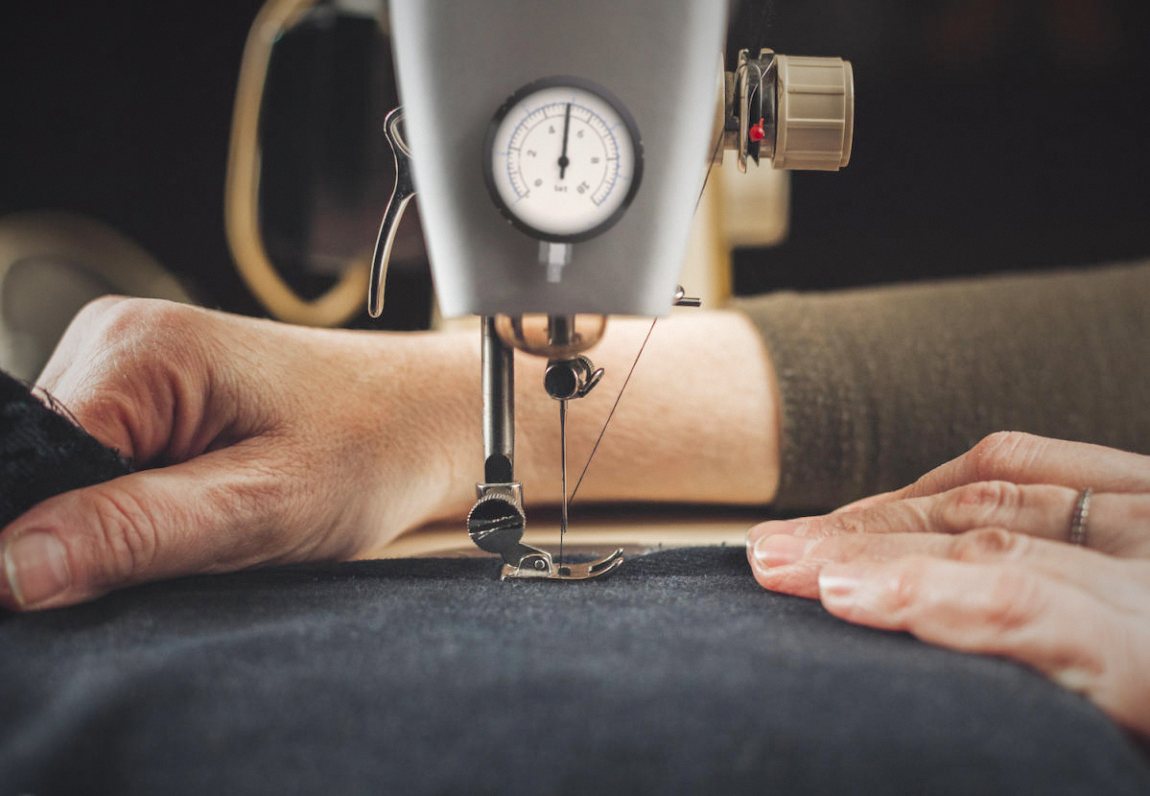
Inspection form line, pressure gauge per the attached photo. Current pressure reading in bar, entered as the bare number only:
5
